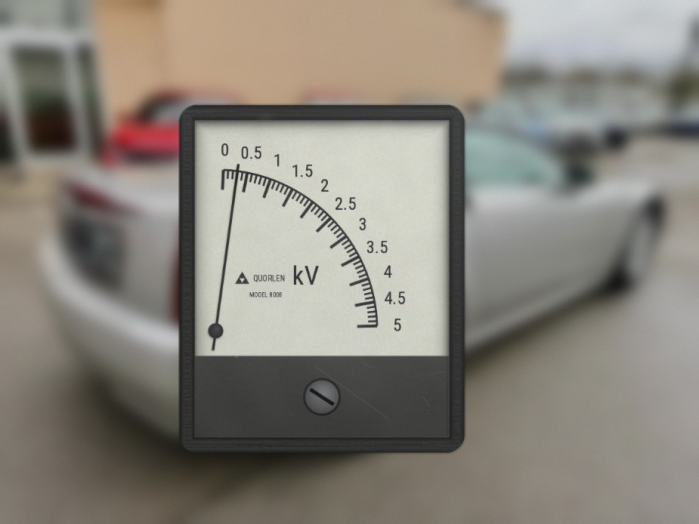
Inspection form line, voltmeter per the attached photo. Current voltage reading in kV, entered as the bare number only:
0.3
